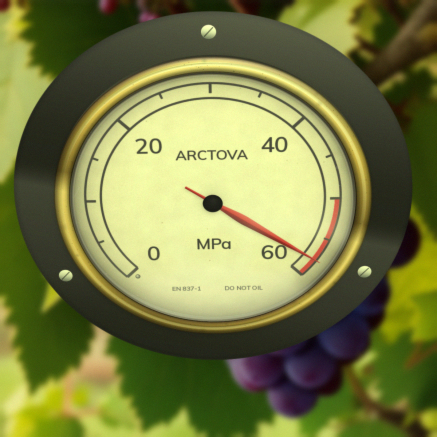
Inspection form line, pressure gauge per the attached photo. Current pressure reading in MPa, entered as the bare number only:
57.5
